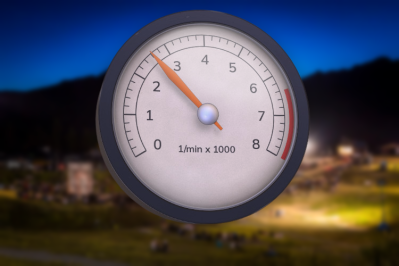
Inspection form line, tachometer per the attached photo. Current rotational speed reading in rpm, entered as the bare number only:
2600
